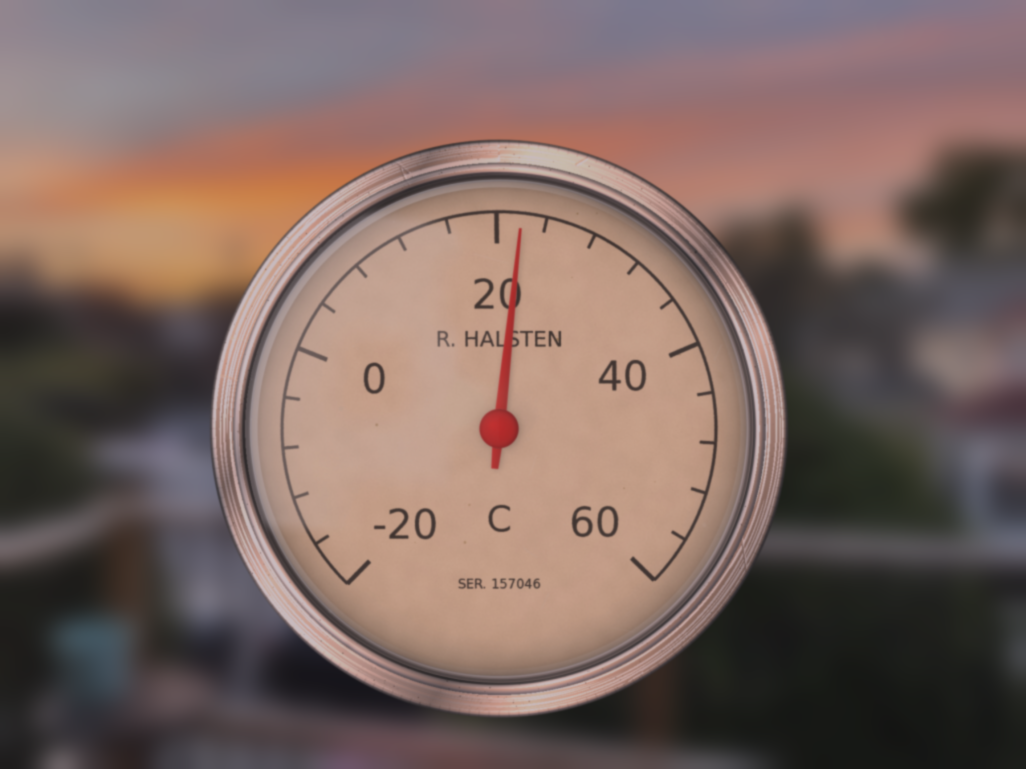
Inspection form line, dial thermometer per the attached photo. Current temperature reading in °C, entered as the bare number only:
22
